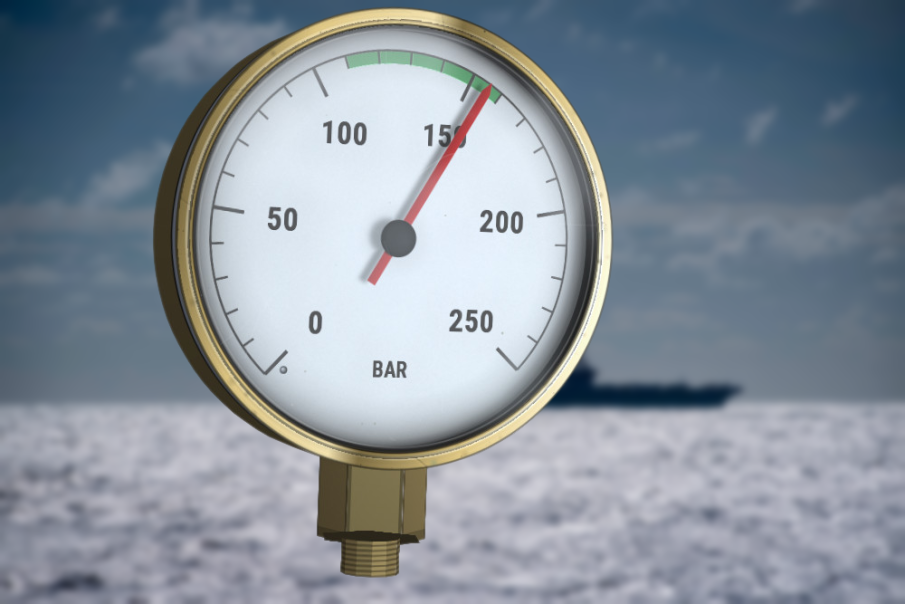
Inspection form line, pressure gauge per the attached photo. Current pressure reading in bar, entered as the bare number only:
155
